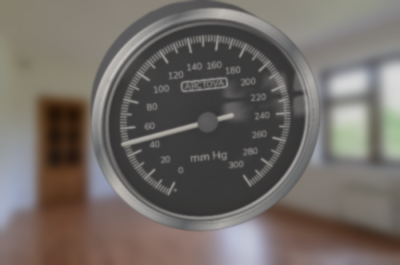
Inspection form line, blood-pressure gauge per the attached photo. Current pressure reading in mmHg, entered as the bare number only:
50
